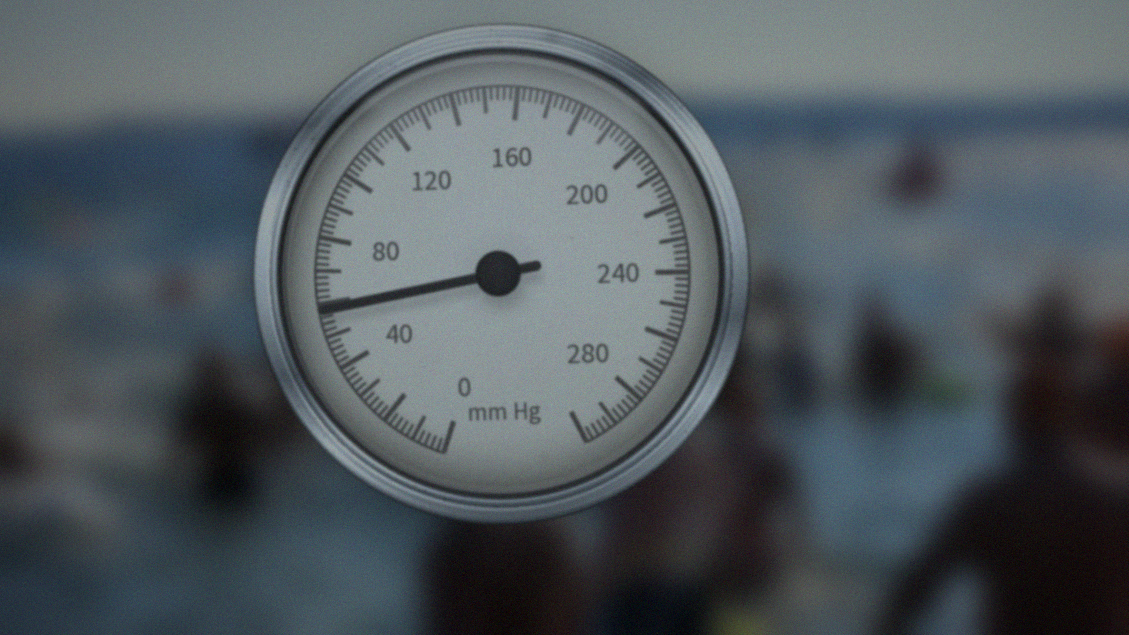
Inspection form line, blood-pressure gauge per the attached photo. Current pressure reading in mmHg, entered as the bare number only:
58
